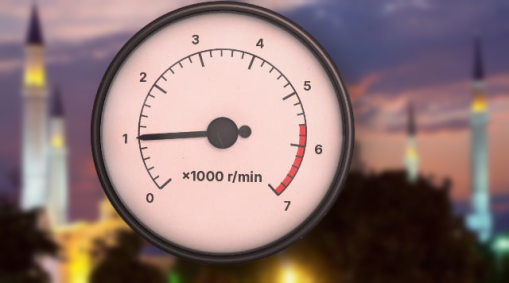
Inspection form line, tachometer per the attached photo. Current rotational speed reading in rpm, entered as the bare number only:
1000
